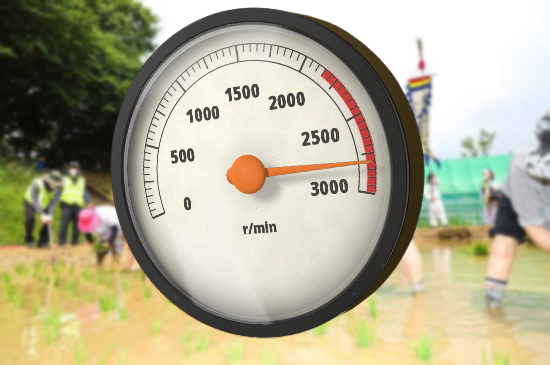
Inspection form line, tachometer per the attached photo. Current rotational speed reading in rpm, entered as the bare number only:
2800
